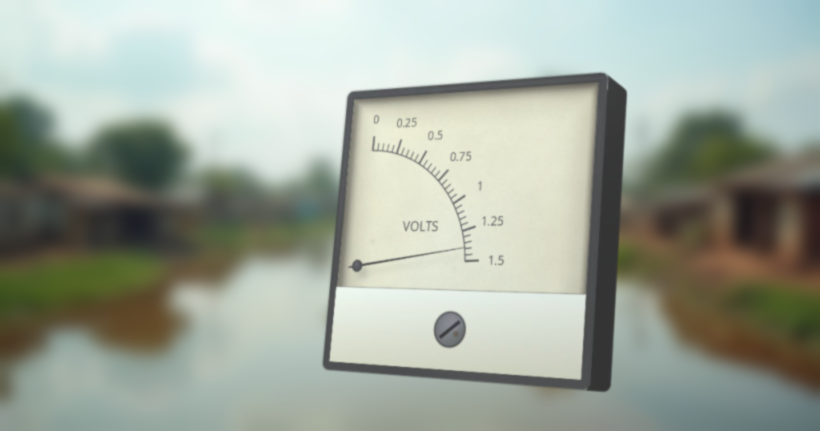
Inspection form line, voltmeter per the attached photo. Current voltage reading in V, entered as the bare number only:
1.4
